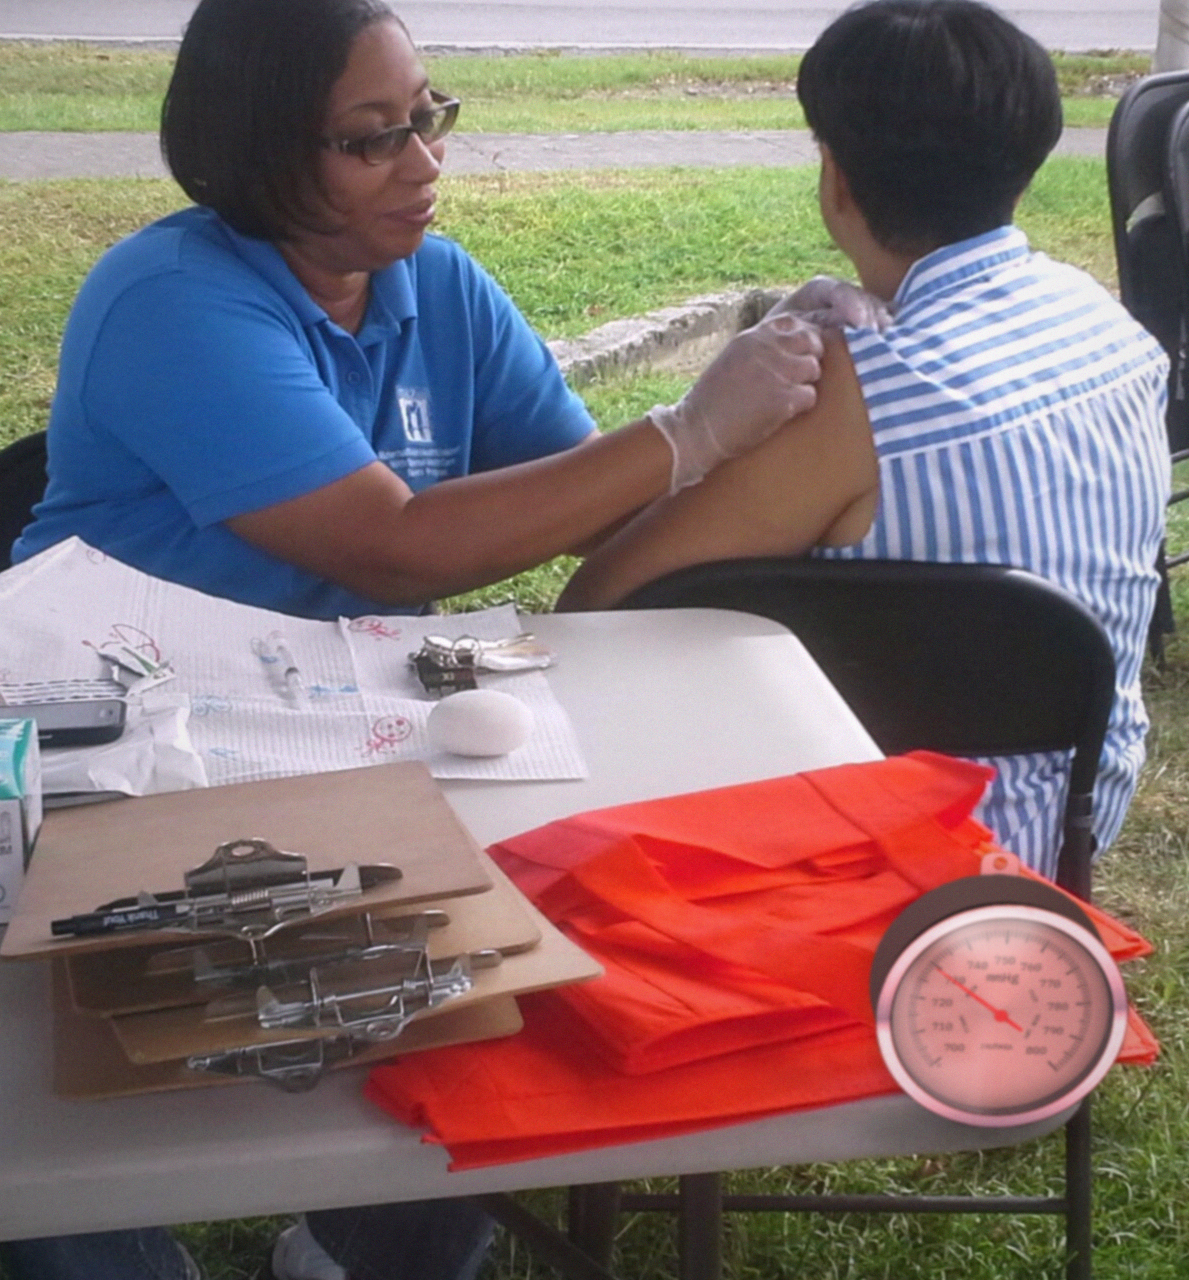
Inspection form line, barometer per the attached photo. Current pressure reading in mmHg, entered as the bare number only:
730
